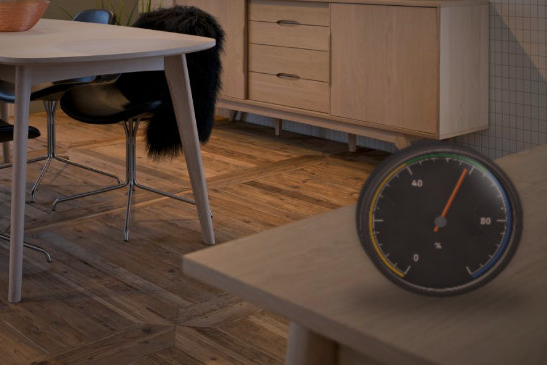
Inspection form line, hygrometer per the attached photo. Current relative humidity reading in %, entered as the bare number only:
58
